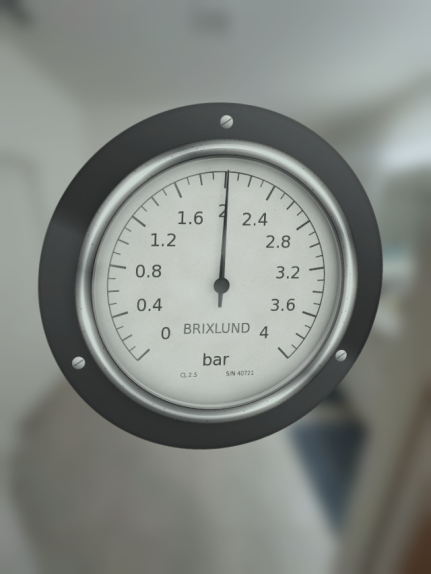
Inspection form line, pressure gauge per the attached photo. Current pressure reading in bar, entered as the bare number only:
2
